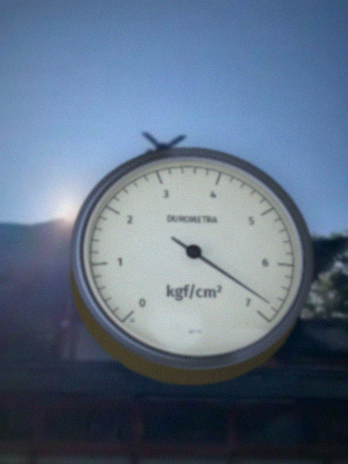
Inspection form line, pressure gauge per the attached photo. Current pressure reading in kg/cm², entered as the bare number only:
6.8
